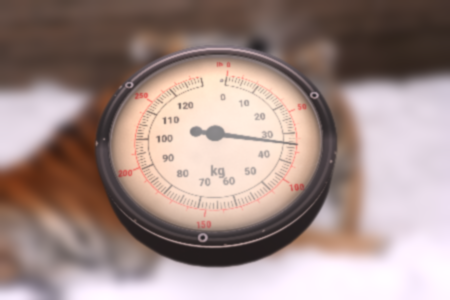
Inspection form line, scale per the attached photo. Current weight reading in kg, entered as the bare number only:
35
